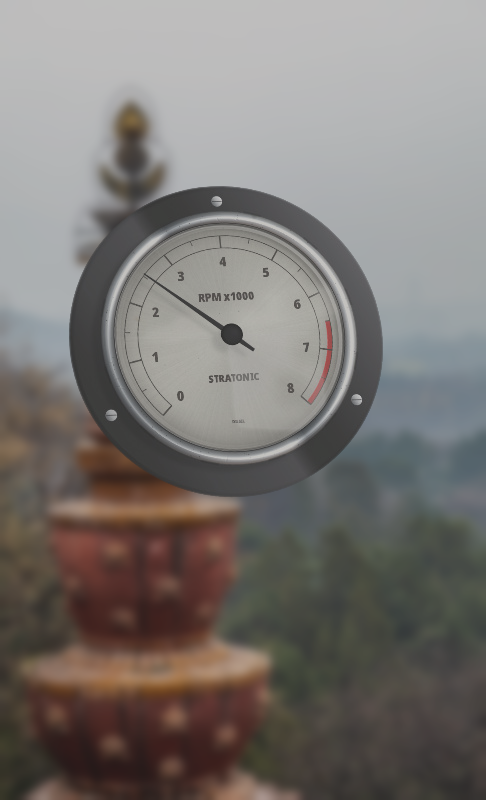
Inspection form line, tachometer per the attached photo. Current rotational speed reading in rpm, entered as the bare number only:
2500
